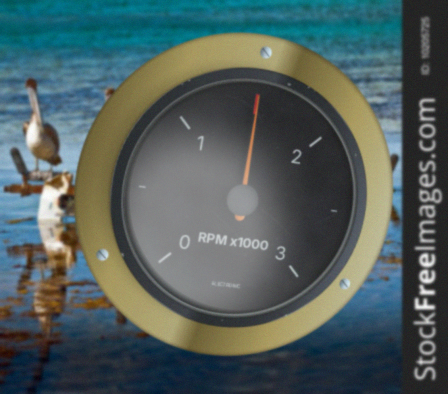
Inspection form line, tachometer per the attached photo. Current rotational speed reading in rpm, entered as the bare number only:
1500
